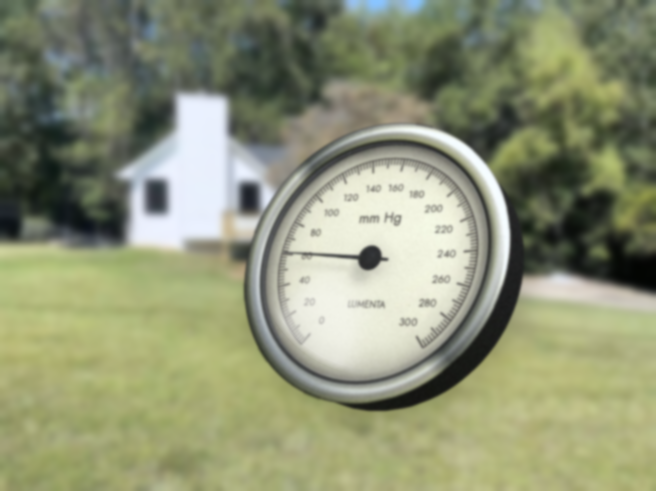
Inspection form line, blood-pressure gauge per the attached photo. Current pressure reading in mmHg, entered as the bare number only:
60
